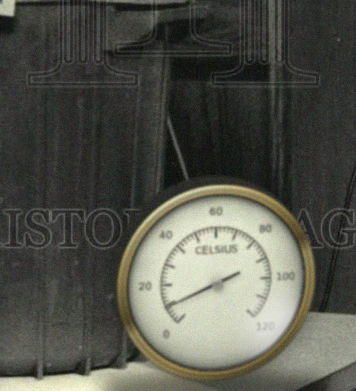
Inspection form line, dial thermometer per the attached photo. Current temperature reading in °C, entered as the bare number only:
10
